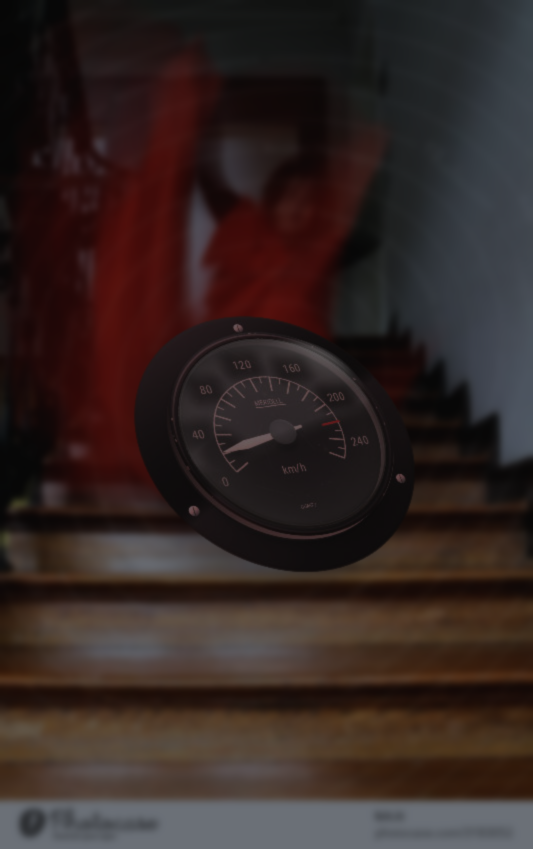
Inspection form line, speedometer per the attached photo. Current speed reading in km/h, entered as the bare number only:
20
